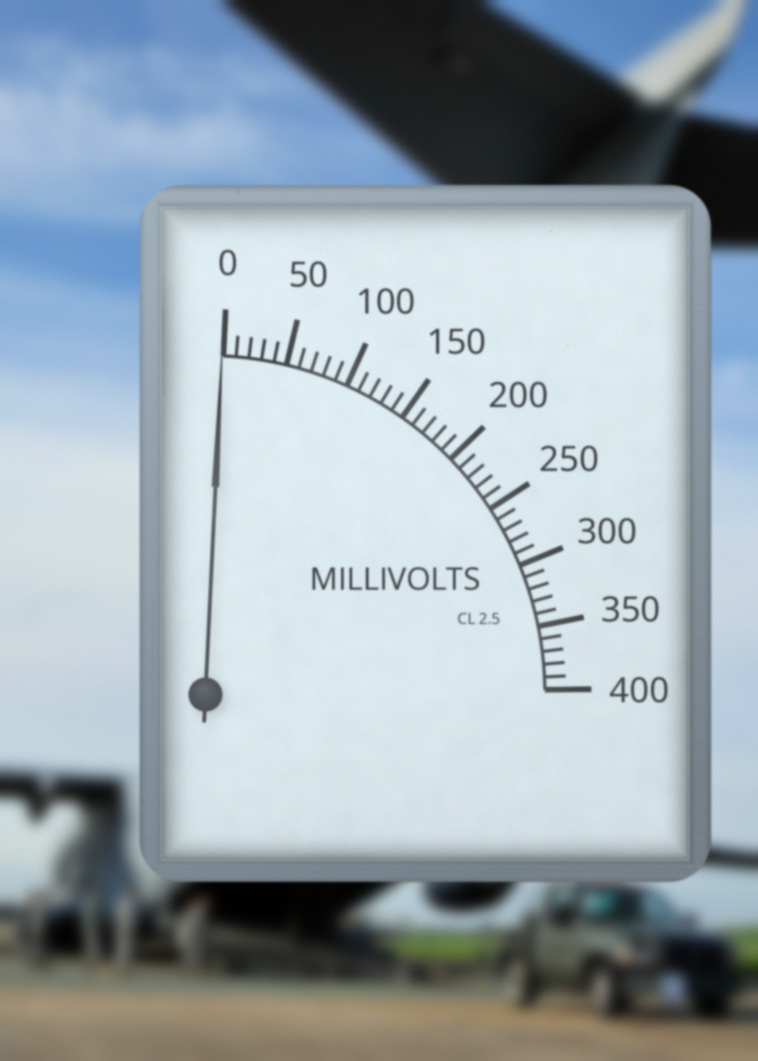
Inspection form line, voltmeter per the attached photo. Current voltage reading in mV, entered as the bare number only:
0
